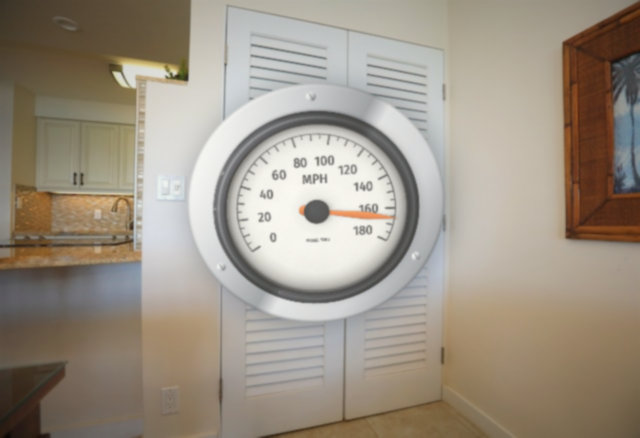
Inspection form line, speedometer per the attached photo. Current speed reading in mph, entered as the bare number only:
165
